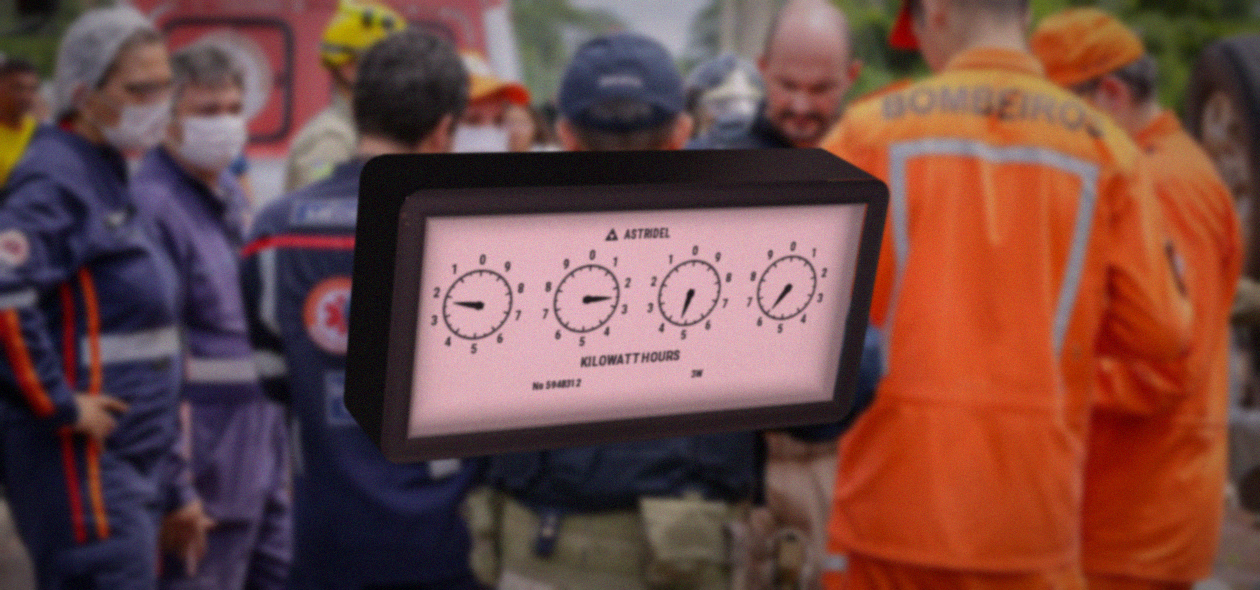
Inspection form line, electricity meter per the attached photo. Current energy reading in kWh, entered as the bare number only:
2246
